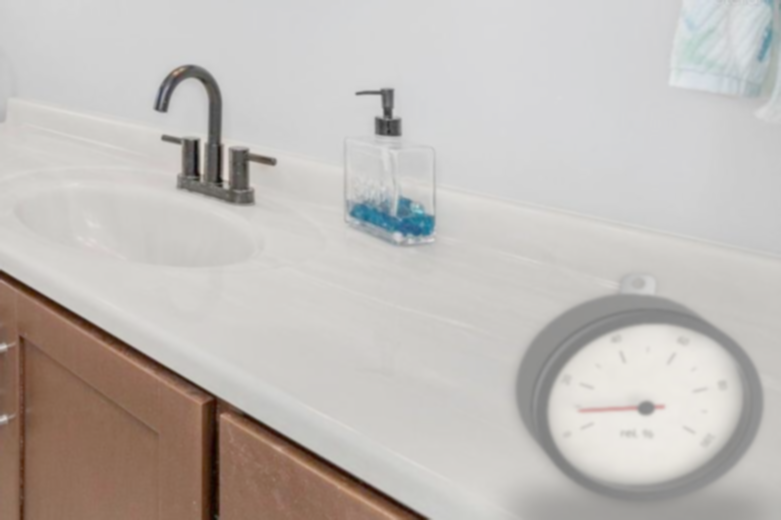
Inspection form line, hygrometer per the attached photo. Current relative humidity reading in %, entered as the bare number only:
10
